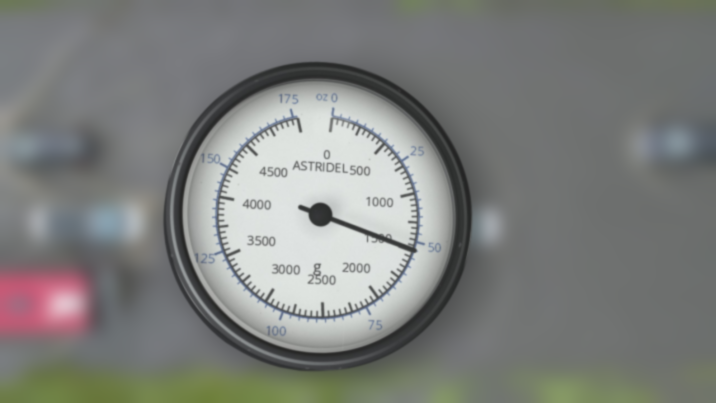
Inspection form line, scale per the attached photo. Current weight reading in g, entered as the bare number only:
1500
